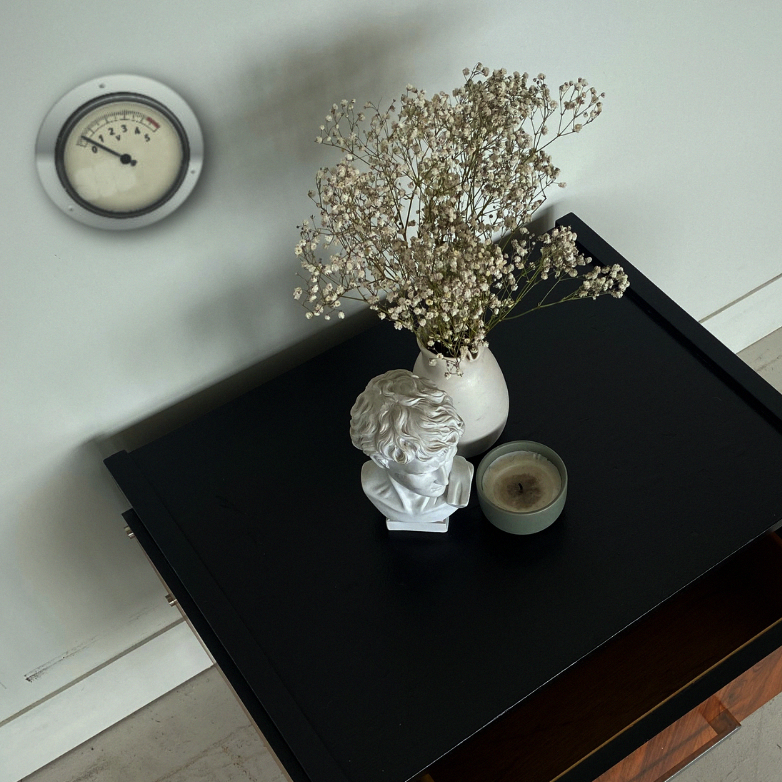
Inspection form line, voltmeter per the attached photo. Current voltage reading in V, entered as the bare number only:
0.5
